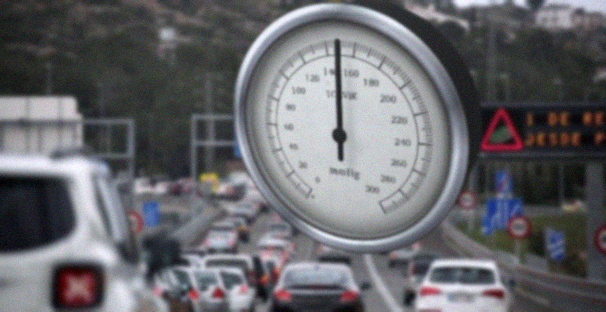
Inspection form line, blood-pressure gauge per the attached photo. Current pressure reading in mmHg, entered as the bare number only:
150
